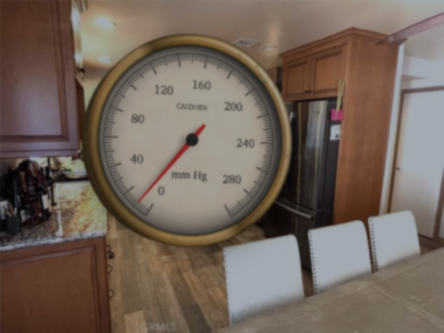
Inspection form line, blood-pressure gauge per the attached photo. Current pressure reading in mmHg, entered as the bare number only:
10
